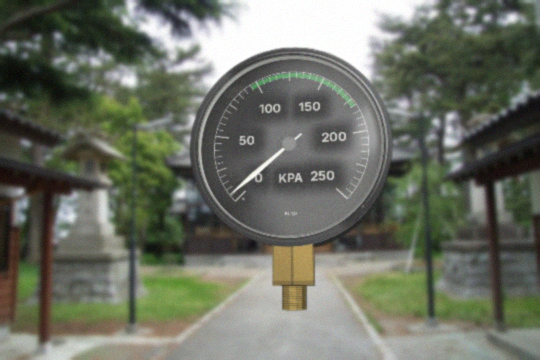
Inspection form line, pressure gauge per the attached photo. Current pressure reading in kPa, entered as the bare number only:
5
